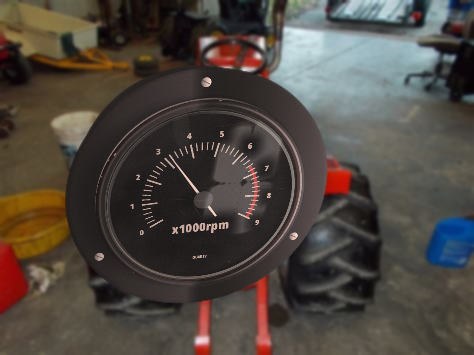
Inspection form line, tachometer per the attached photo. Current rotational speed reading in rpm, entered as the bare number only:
3200
